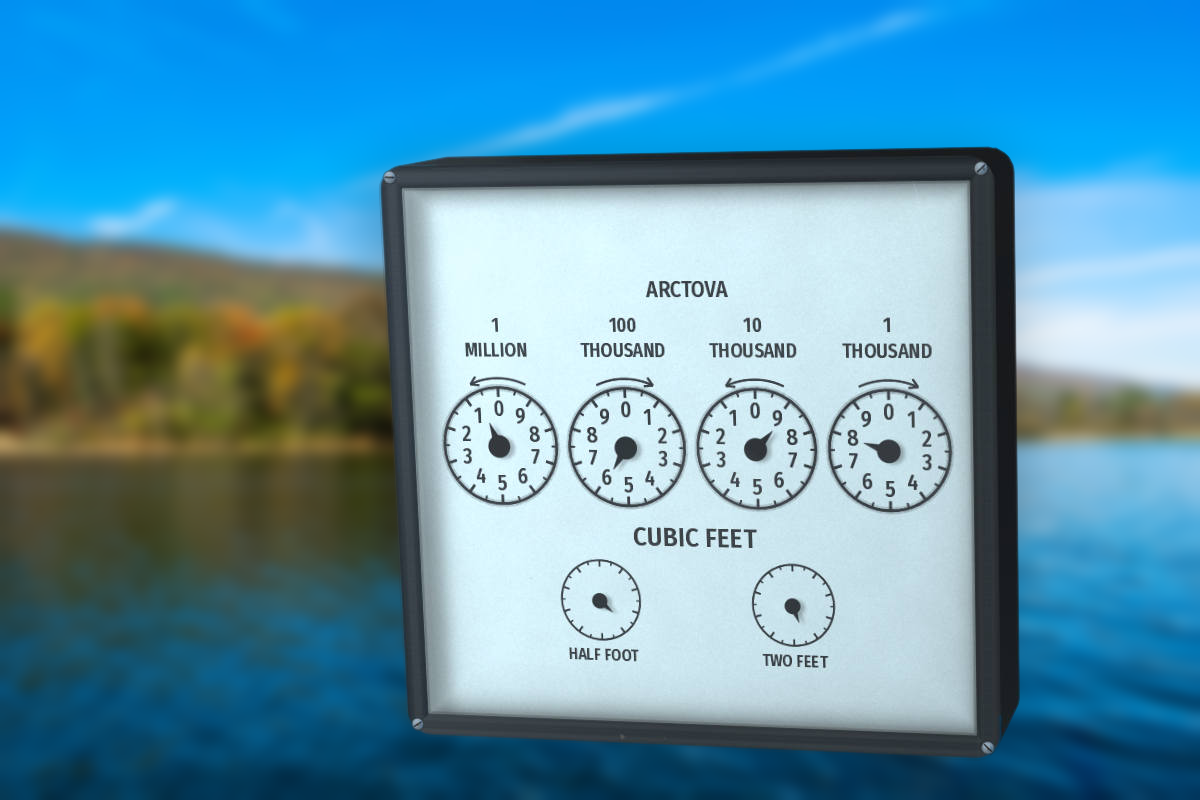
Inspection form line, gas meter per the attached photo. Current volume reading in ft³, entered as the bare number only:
58800
